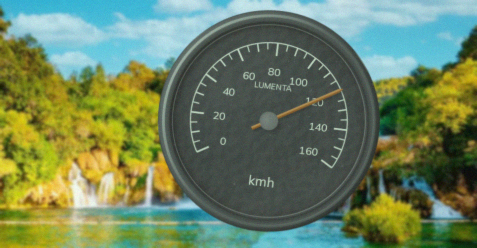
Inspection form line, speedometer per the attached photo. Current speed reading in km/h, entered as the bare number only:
120
